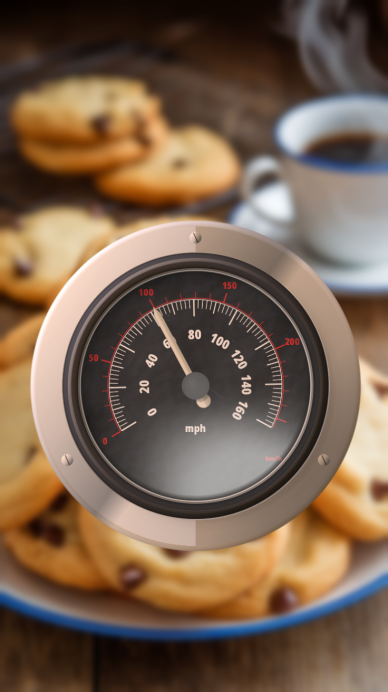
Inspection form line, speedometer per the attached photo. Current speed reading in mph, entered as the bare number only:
62
